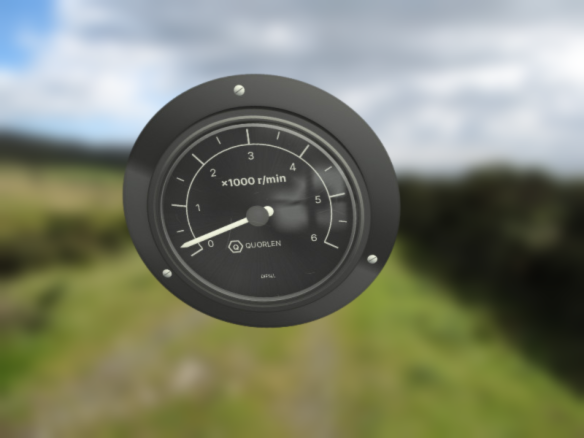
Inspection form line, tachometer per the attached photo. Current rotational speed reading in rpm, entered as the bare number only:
250
